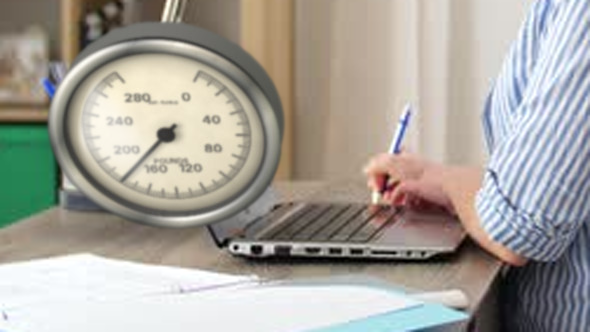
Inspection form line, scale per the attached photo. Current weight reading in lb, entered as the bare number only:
180
